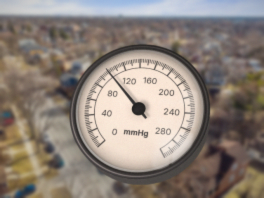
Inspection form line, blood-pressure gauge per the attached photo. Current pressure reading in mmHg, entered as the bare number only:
100
